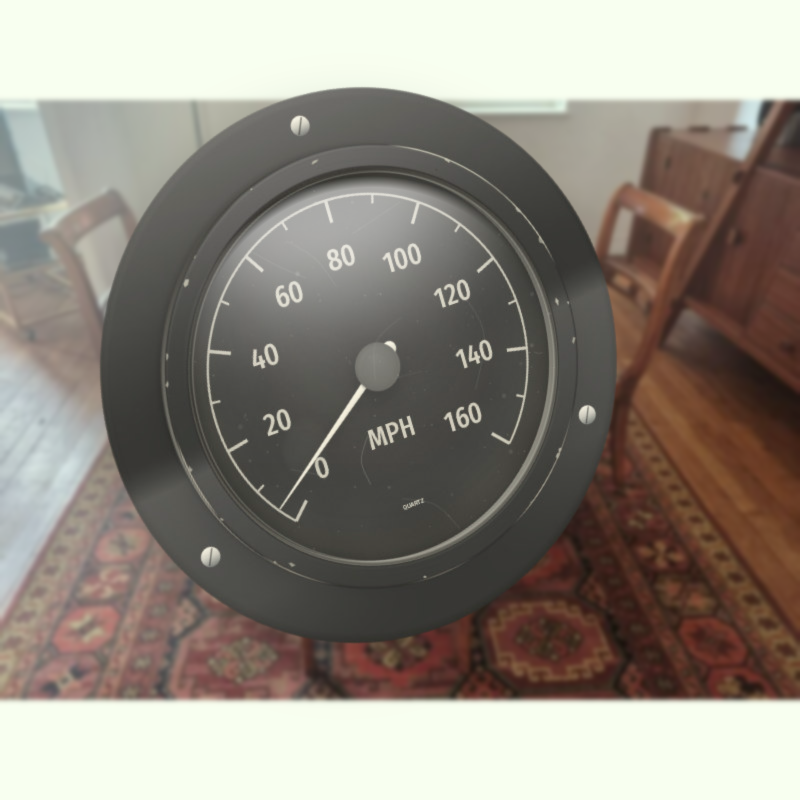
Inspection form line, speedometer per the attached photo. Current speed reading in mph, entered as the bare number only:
5
